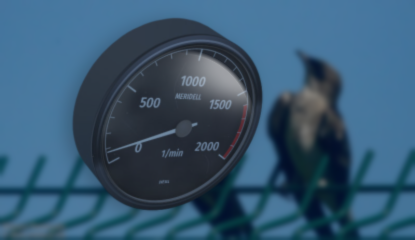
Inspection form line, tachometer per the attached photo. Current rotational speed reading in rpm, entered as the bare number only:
100
